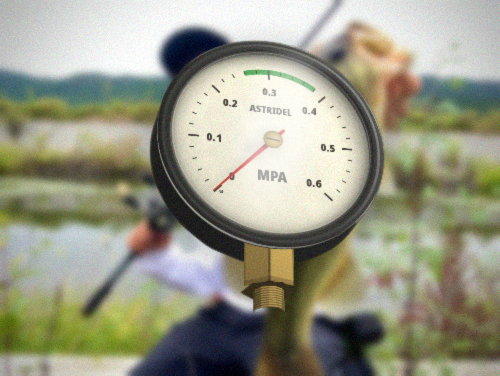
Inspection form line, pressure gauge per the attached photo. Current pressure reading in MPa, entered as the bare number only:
0
